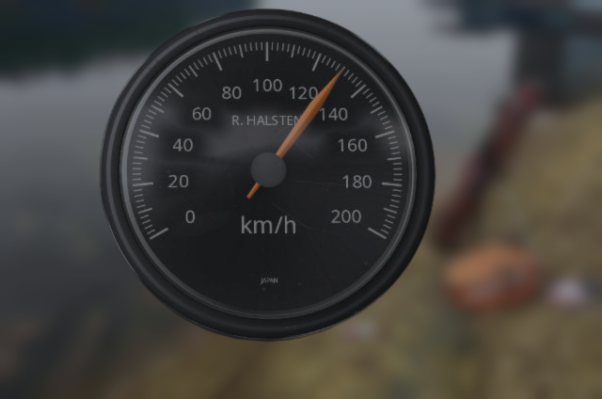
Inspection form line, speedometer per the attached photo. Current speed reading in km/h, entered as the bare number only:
130
